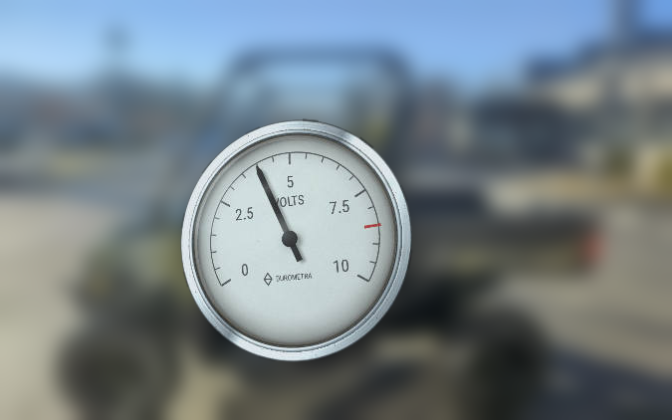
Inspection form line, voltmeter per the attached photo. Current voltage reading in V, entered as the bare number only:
4
